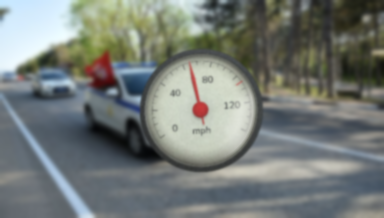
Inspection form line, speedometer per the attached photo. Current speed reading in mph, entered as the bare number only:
65
